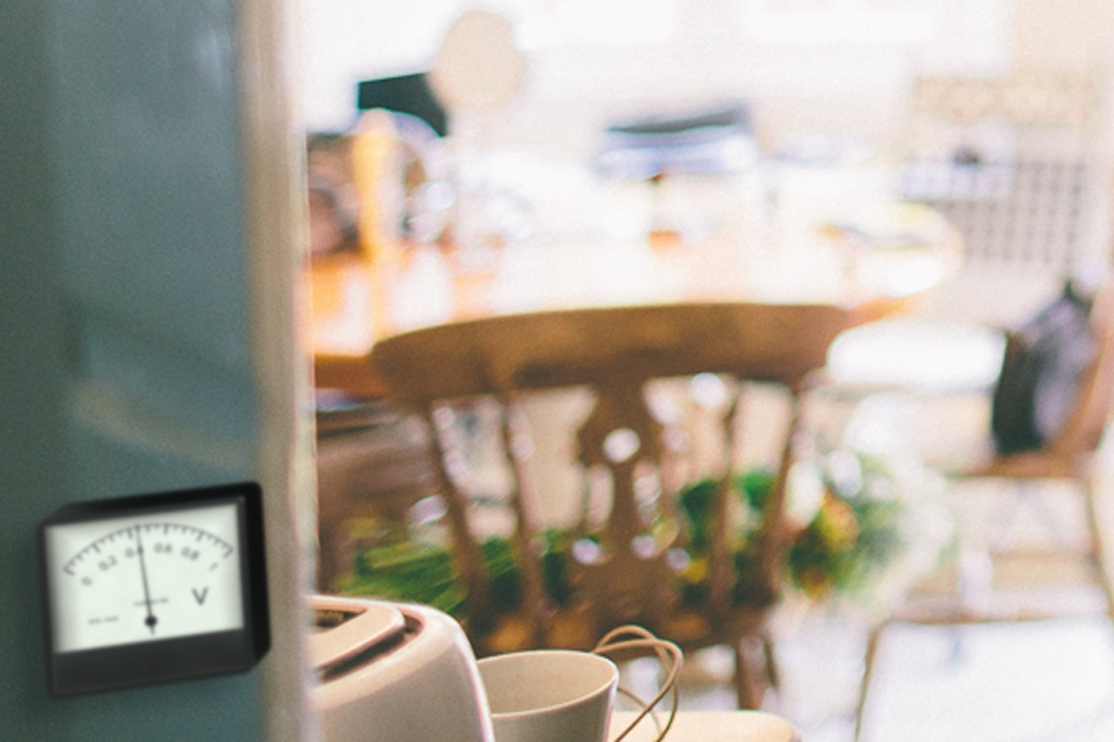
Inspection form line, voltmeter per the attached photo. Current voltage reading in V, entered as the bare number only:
0.45
